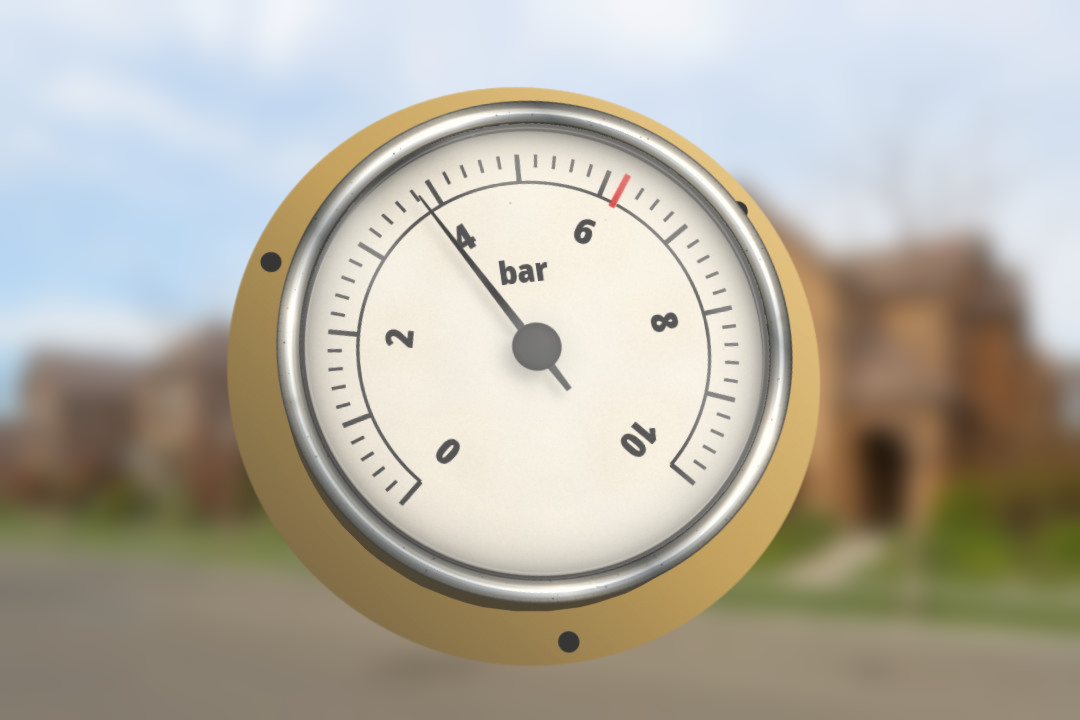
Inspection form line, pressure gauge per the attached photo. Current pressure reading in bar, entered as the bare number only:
3.8
